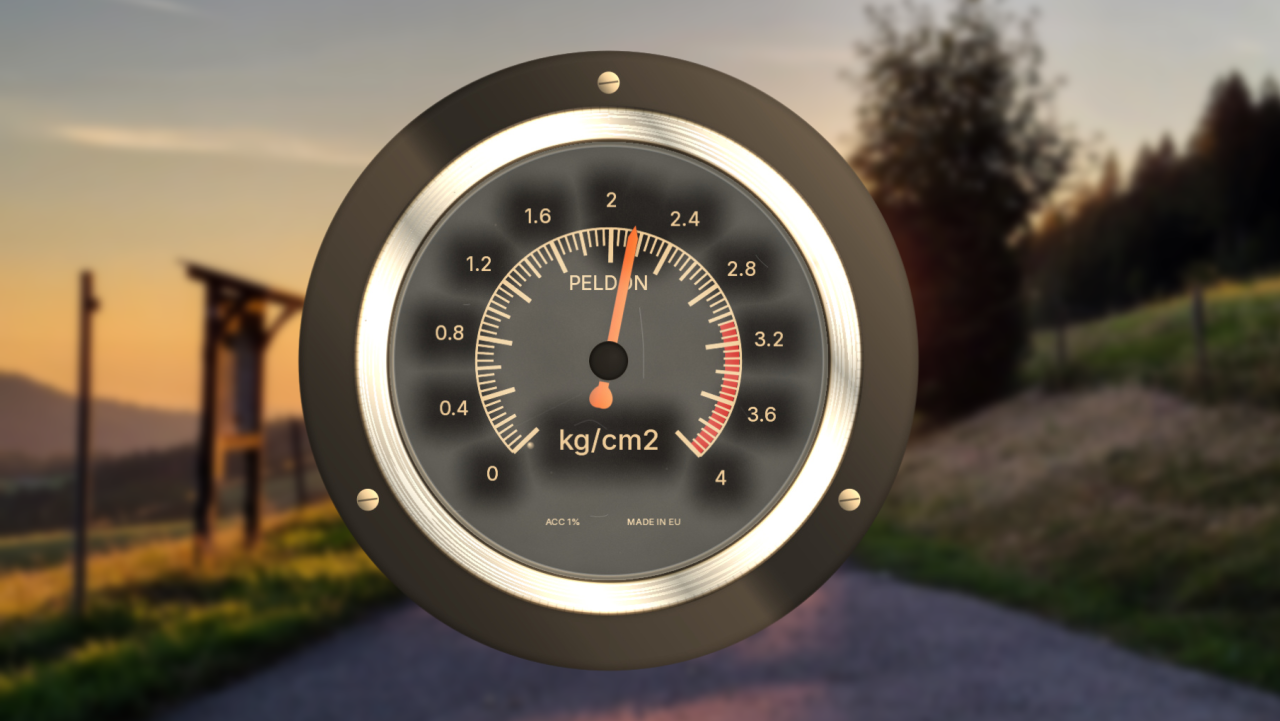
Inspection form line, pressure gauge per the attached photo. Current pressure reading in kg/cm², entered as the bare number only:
2.15
